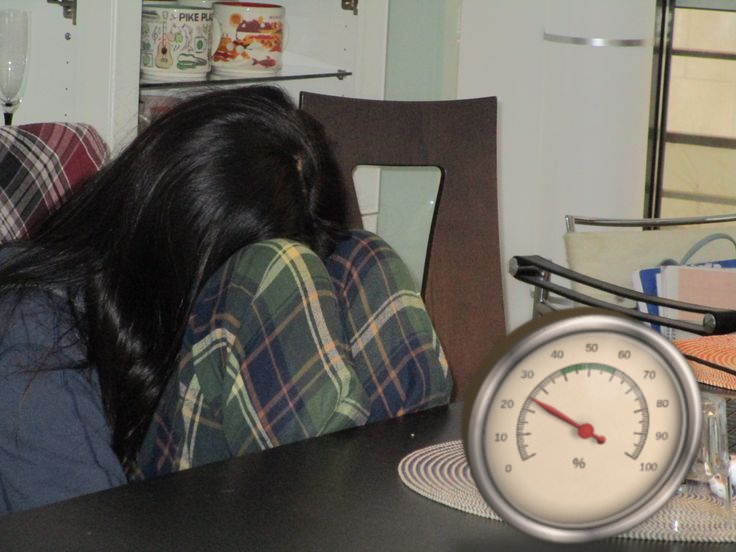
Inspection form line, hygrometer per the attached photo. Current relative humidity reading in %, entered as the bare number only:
25
